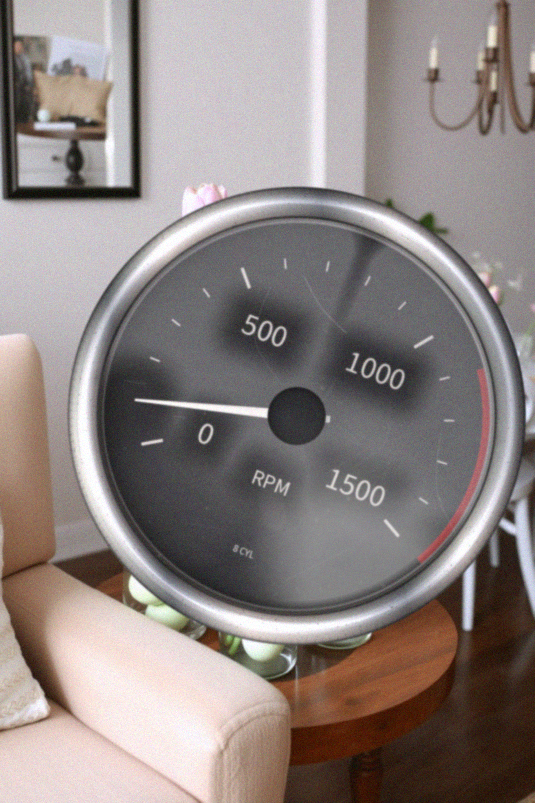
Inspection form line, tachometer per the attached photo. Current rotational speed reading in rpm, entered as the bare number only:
100
